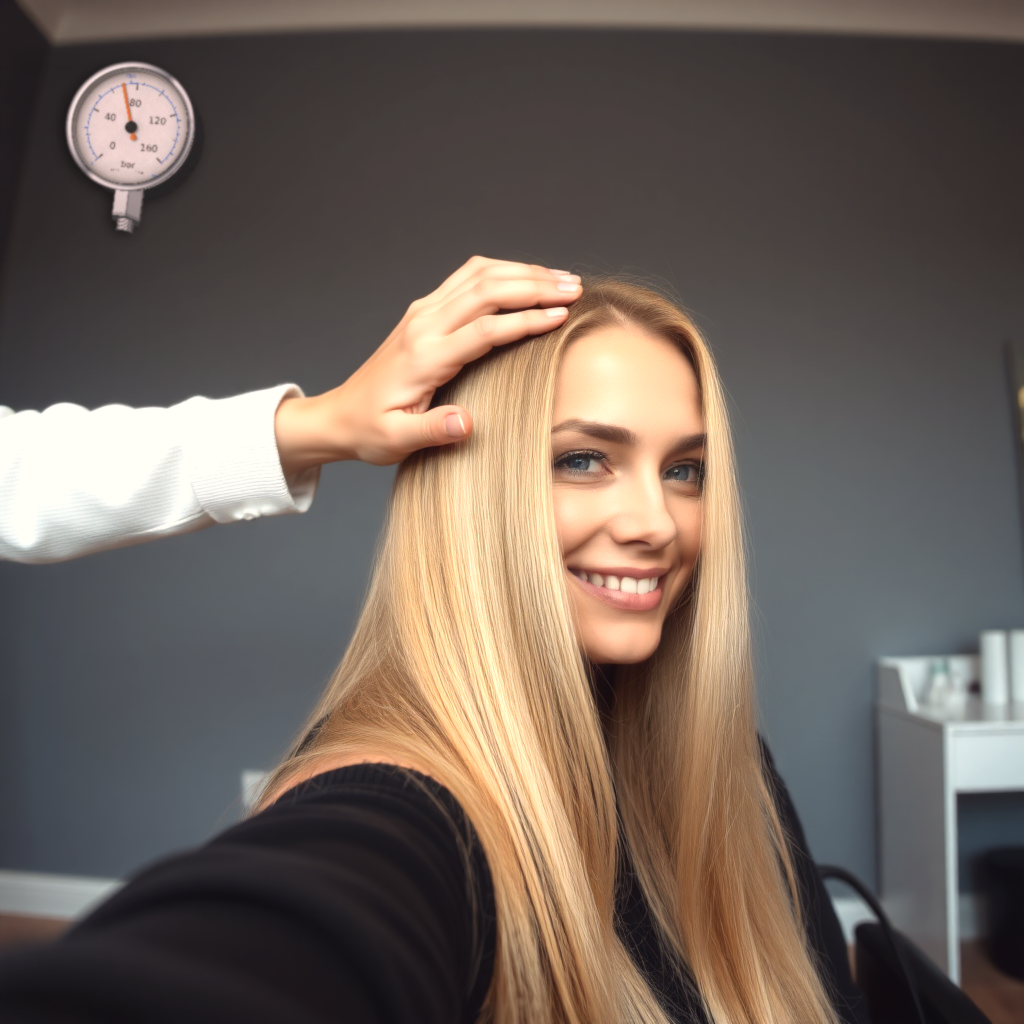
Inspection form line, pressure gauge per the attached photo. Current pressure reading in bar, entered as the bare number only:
70
